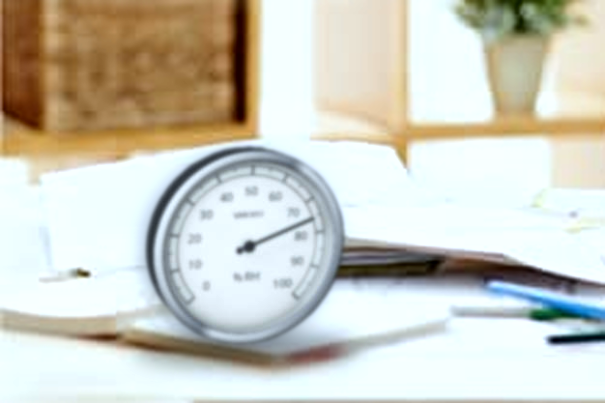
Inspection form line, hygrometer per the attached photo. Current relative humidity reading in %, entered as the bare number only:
75
